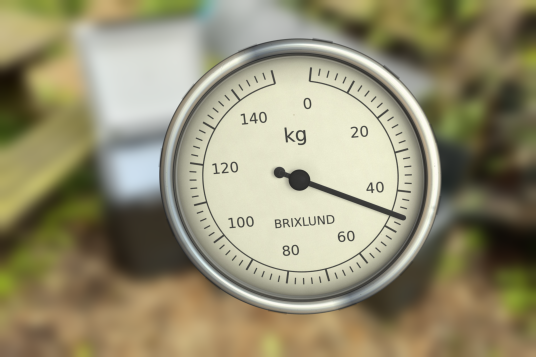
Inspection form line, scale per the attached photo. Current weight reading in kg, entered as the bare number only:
46
